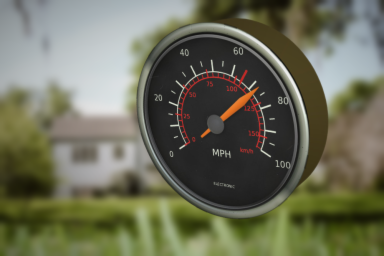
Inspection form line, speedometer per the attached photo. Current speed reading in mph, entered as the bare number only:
72.5
